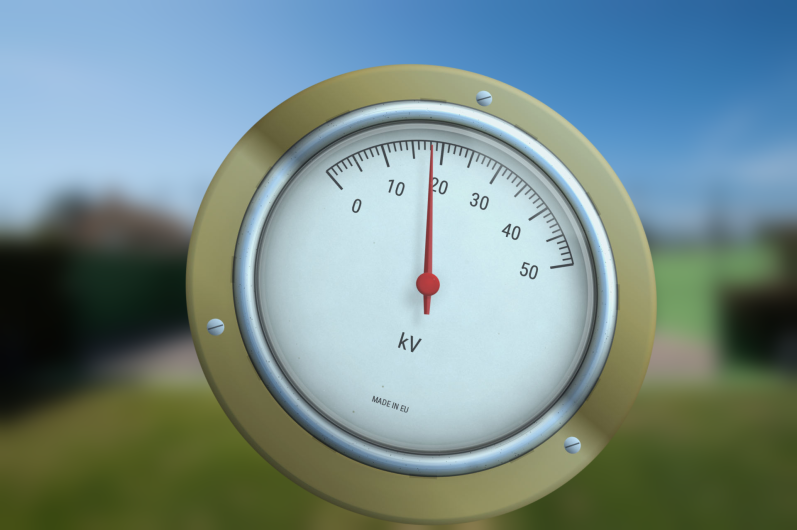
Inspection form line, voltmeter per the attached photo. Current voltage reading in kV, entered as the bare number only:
18
